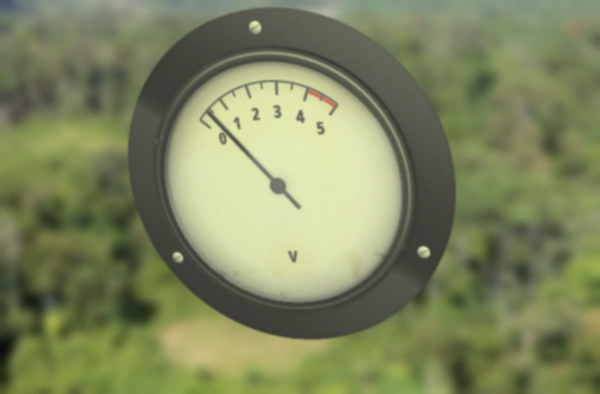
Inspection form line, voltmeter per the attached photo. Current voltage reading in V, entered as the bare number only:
0.5
